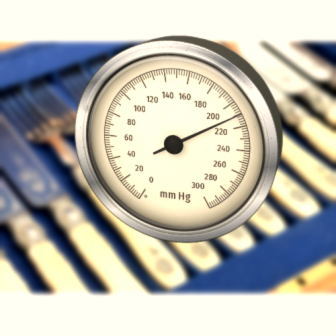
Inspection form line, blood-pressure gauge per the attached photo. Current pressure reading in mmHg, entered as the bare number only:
210
